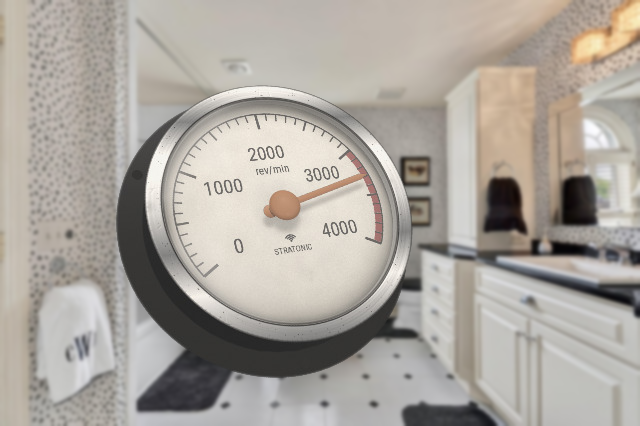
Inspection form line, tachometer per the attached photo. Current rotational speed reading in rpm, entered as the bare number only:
3300
